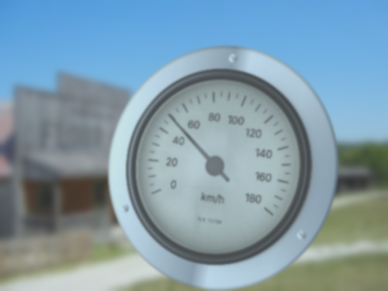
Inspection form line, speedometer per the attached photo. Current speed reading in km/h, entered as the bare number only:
50
